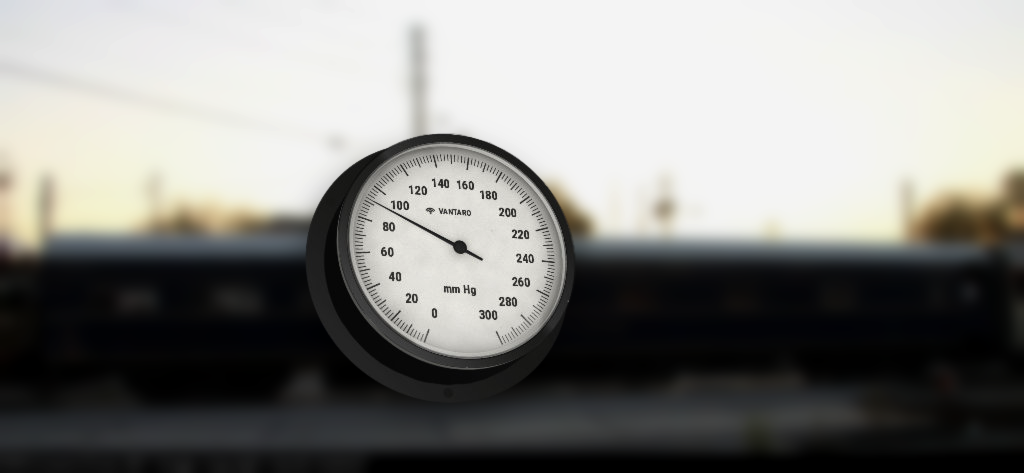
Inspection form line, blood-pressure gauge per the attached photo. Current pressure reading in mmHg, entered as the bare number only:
90
